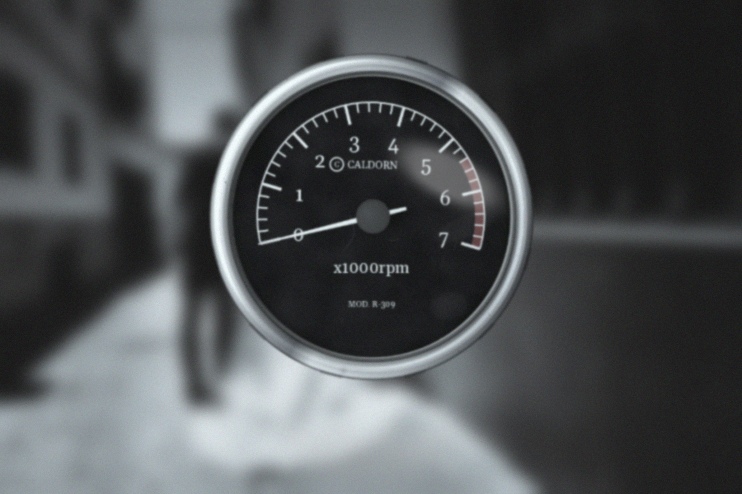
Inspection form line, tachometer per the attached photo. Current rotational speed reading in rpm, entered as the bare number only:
0
